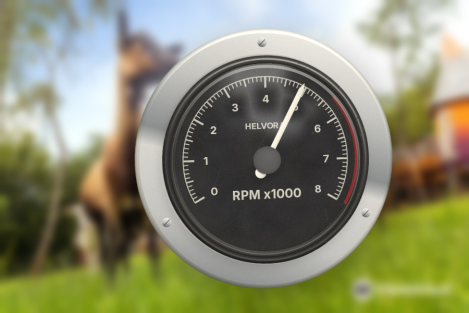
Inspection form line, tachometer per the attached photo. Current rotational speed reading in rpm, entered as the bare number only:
4900
